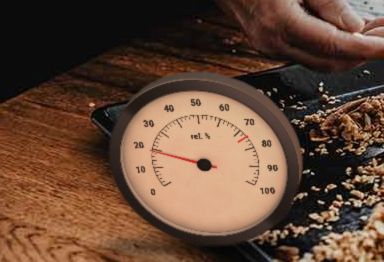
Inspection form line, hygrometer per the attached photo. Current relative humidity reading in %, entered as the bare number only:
20
